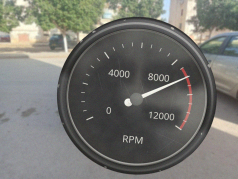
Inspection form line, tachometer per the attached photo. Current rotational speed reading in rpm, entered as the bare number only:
9000
